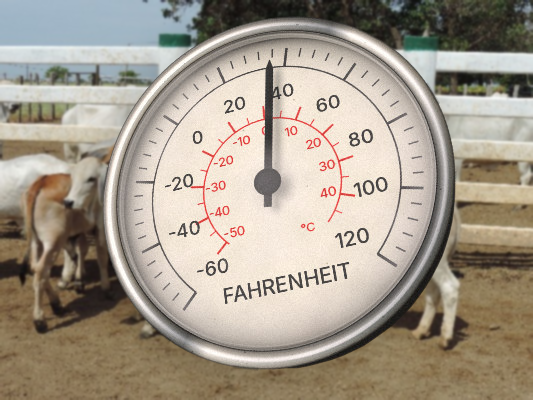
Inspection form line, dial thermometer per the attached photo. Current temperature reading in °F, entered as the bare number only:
36
